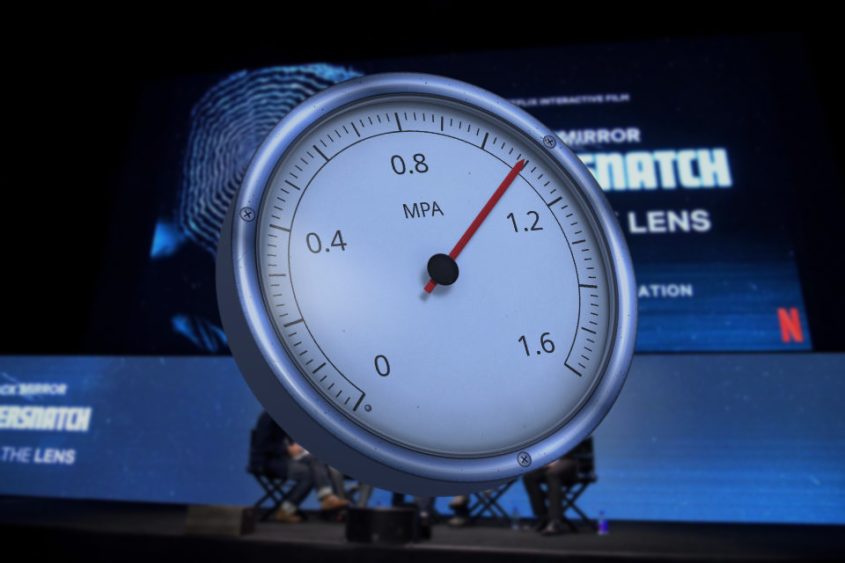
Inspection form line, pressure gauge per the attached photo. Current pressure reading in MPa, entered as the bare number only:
1.09
